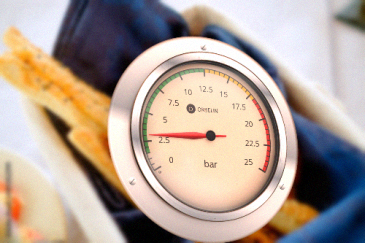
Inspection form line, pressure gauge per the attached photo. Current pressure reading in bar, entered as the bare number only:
3
